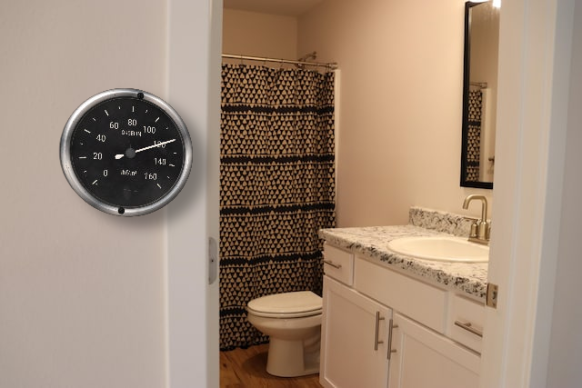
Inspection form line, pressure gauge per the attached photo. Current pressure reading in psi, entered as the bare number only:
120
